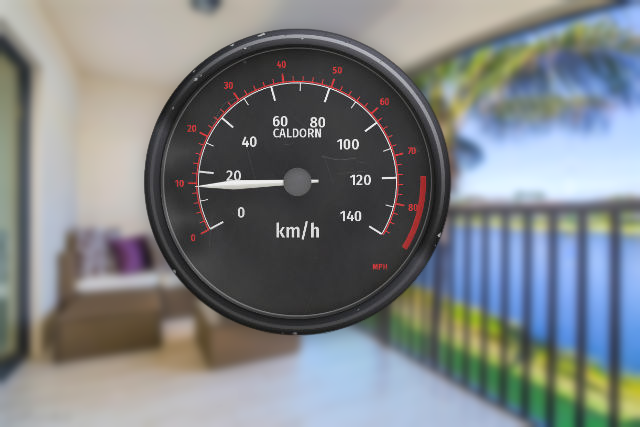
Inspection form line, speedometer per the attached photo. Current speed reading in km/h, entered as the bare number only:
15
